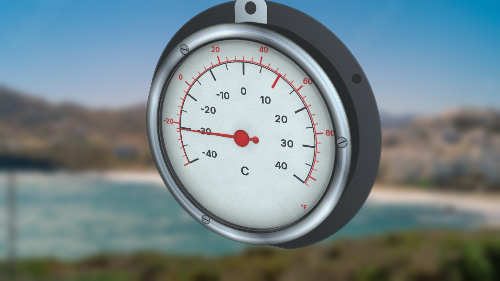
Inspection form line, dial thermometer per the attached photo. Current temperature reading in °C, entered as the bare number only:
-30
